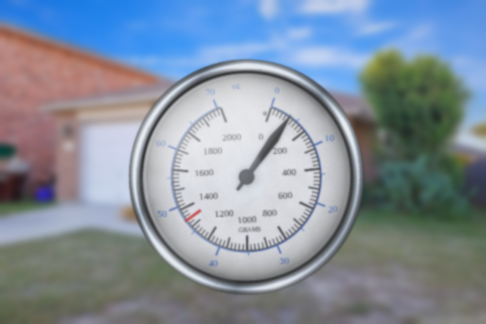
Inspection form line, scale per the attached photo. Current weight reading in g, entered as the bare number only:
100
